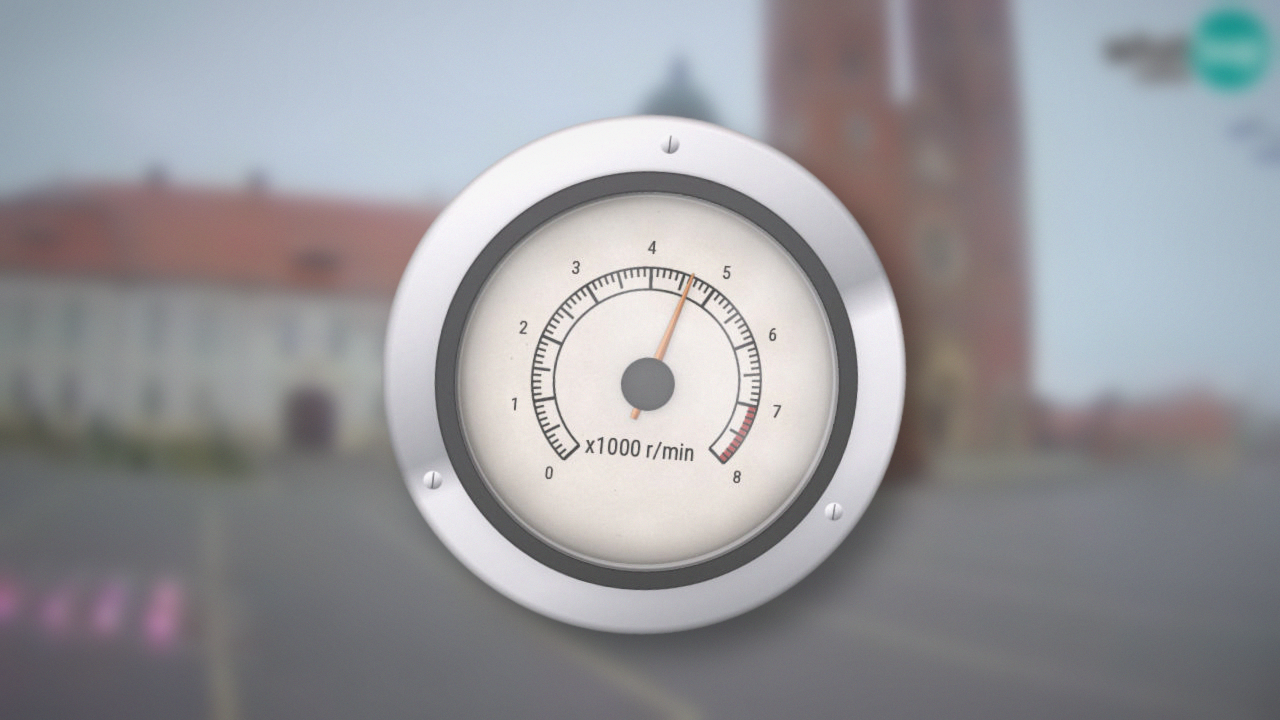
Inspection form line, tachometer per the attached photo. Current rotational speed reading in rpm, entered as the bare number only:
4600
